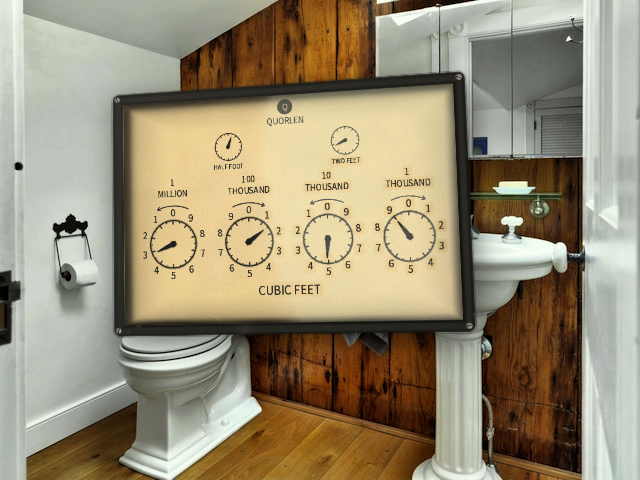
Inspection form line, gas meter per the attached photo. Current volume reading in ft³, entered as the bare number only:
314900
